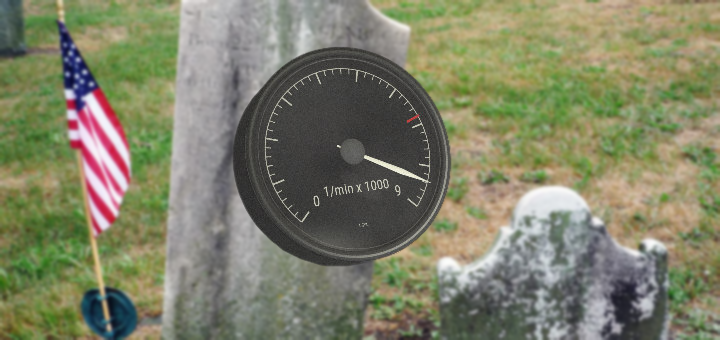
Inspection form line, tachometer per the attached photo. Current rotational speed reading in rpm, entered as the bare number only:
8400
